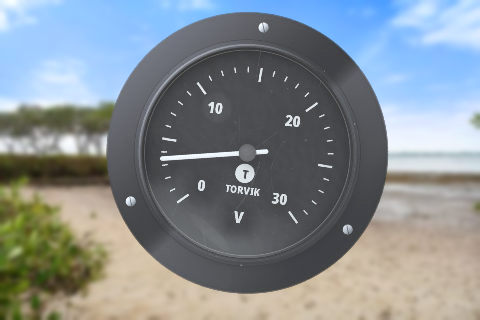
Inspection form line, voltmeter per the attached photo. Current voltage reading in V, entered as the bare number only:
3.5
